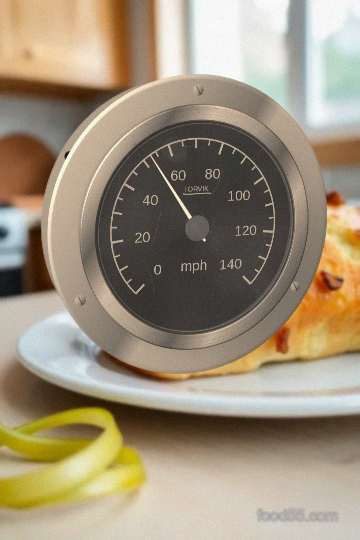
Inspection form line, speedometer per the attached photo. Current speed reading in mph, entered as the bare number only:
52.5
